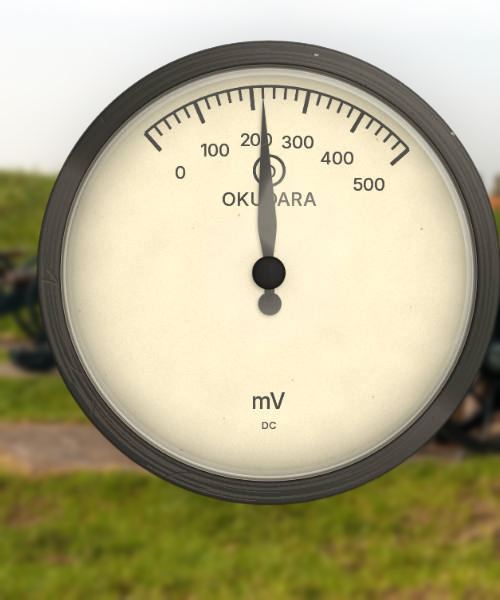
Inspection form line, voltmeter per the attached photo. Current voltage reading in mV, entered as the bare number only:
220
